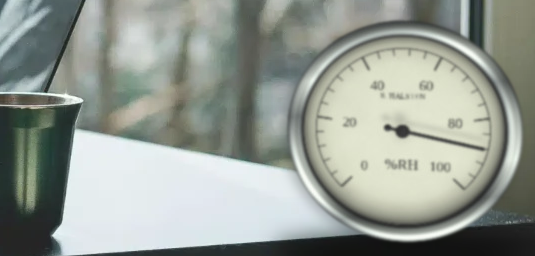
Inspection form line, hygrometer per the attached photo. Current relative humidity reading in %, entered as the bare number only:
88
